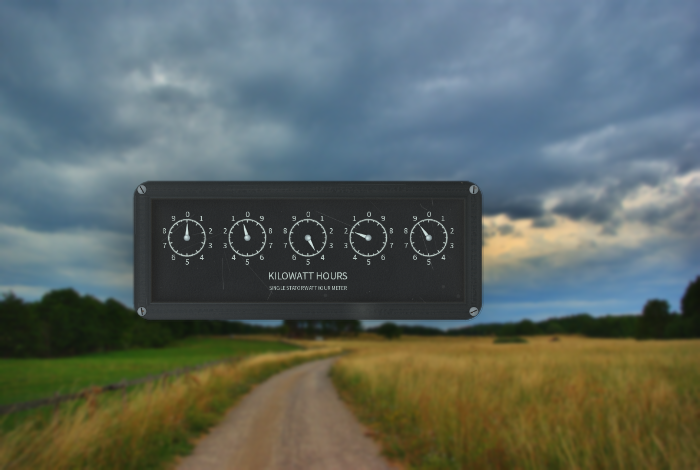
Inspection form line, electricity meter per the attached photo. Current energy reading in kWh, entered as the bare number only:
419
